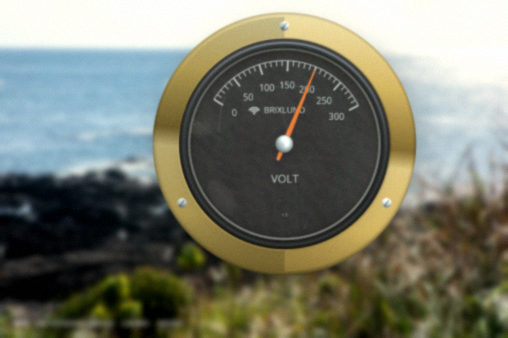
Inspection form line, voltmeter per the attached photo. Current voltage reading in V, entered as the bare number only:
200
